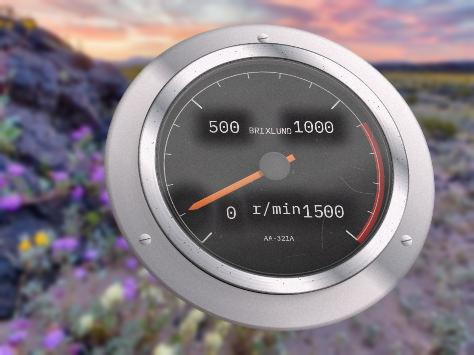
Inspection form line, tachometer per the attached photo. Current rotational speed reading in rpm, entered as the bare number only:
100
